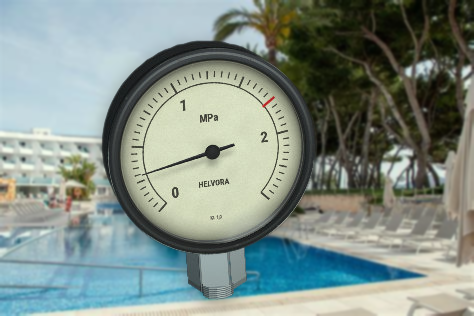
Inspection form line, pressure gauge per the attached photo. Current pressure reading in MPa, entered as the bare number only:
0.3
